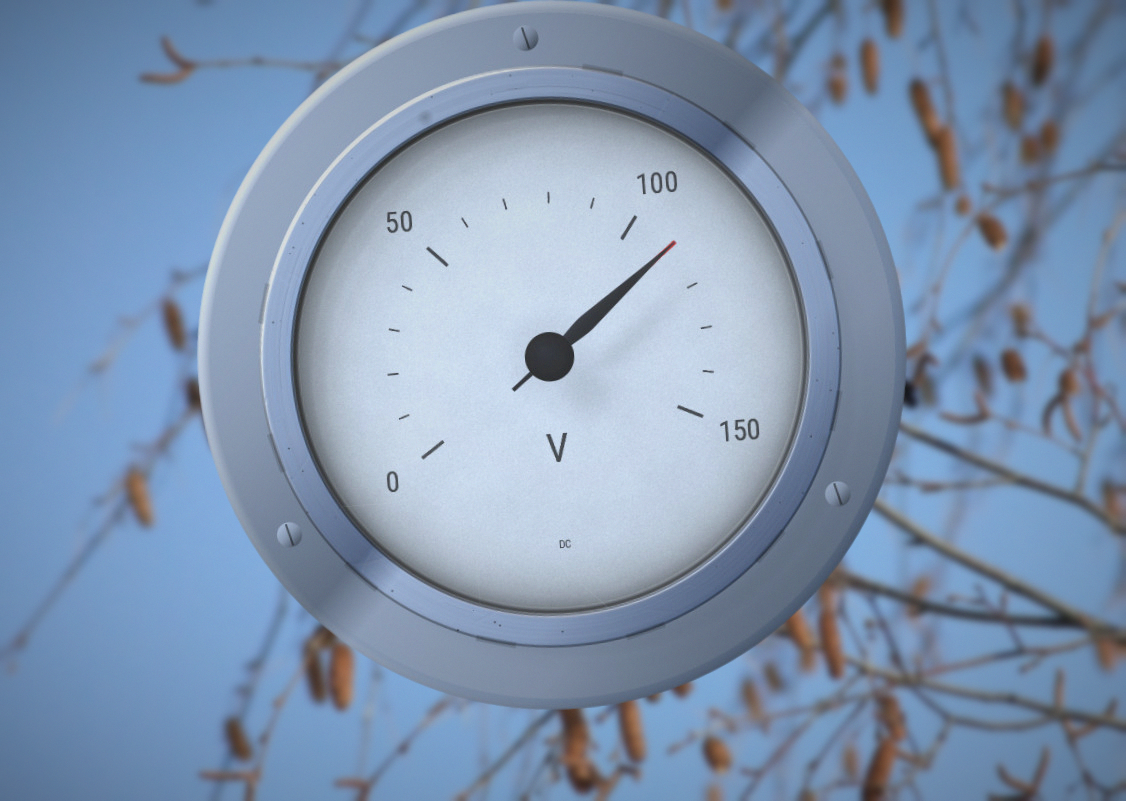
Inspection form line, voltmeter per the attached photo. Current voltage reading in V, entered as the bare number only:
110
